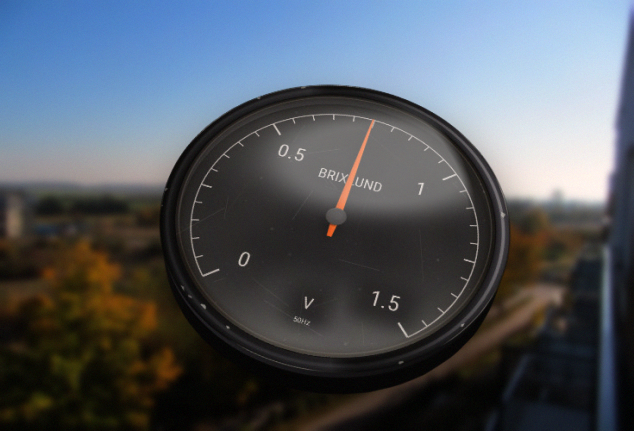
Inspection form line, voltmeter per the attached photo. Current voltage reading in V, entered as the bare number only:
0.75
